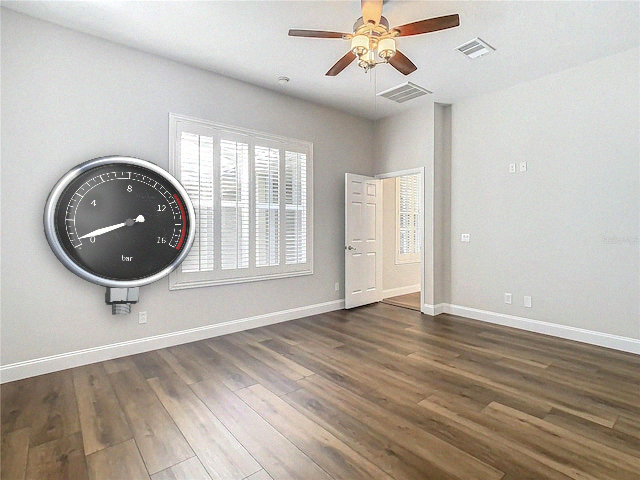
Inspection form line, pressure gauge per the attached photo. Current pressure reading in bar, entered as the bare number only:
0.5
